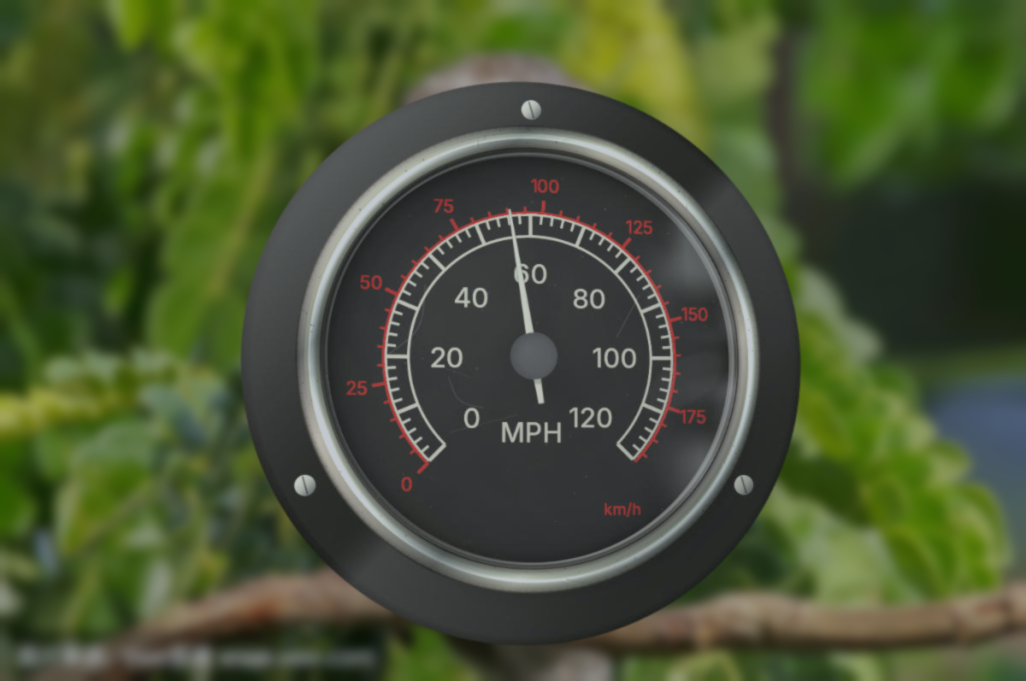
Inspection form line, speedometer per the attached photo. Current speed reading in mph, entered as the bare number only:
56
